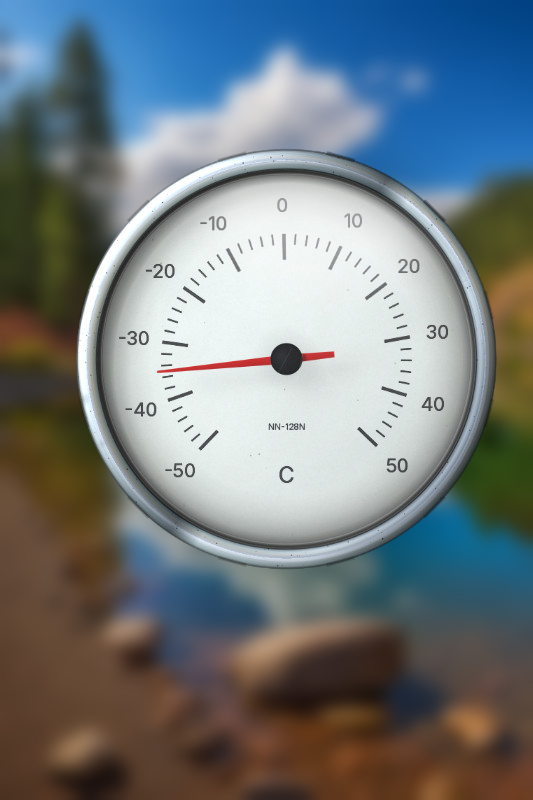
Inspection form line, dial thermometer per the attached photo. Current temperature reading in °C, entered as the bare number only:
-35
